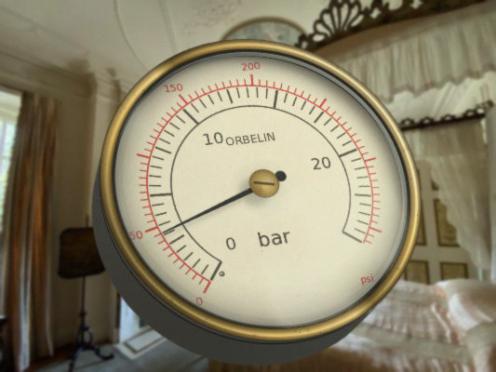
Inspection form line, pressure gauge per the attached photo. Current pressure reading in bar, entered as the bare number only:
3
